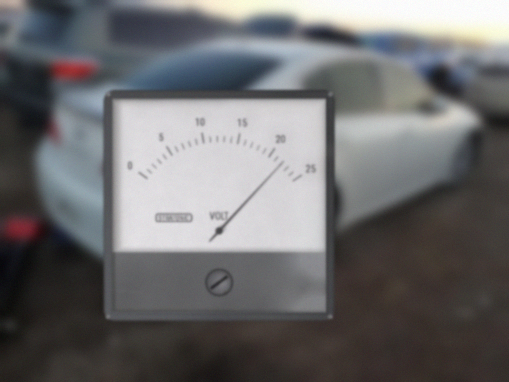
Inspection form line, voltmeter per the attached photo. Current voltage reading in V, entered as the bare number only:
22
